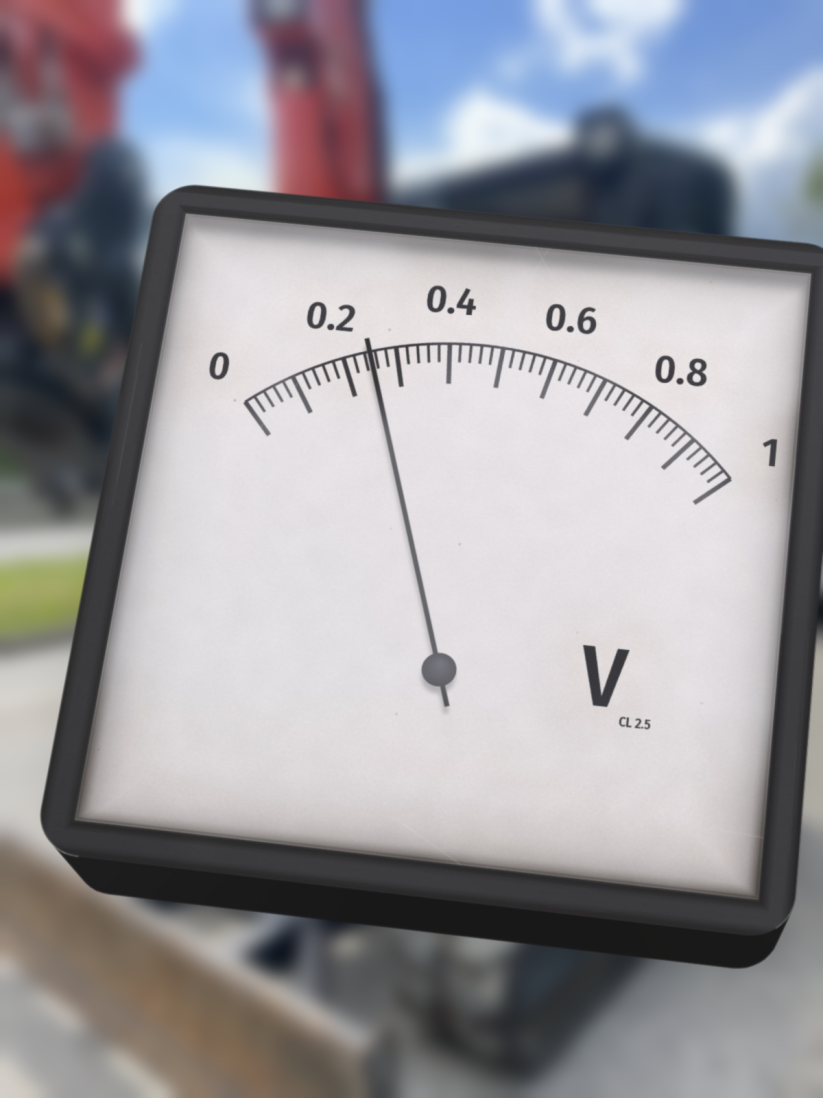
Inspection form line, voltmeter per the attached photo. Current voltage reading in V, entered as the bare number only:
0.25
